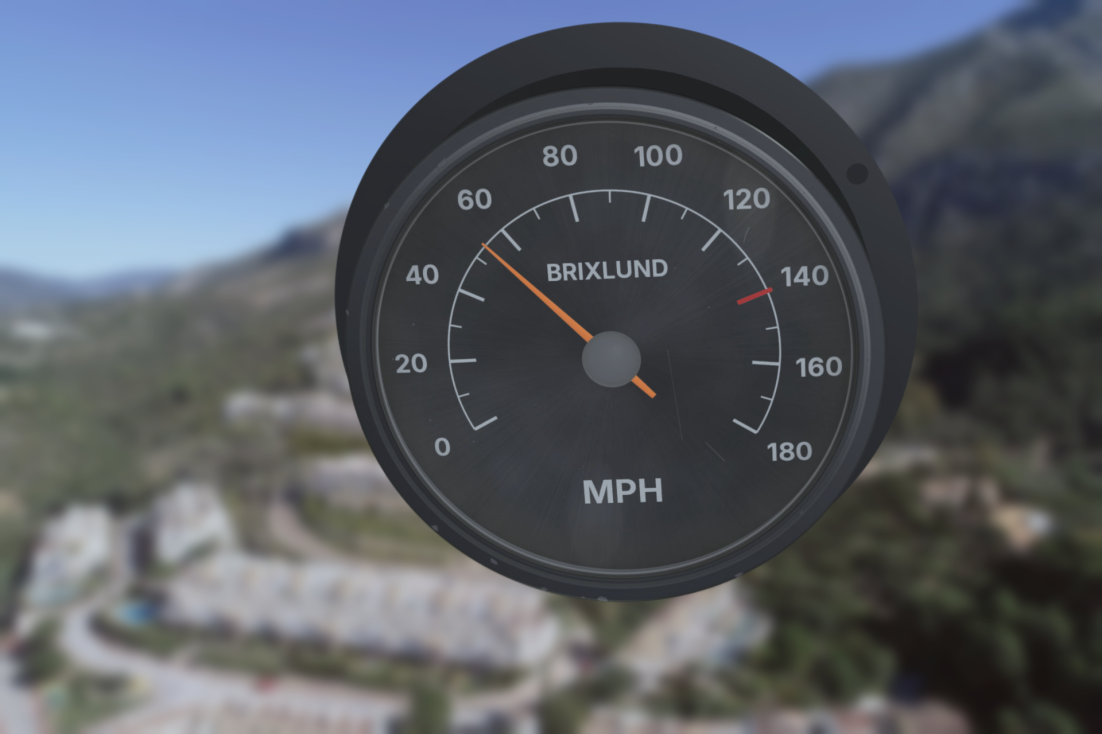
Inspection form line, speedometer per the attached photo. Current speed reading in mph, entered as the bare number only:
55
